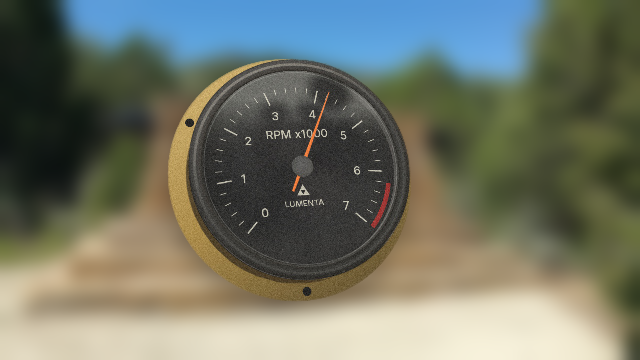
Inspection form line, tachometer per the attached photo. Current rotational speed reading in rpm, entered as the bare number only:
4200
